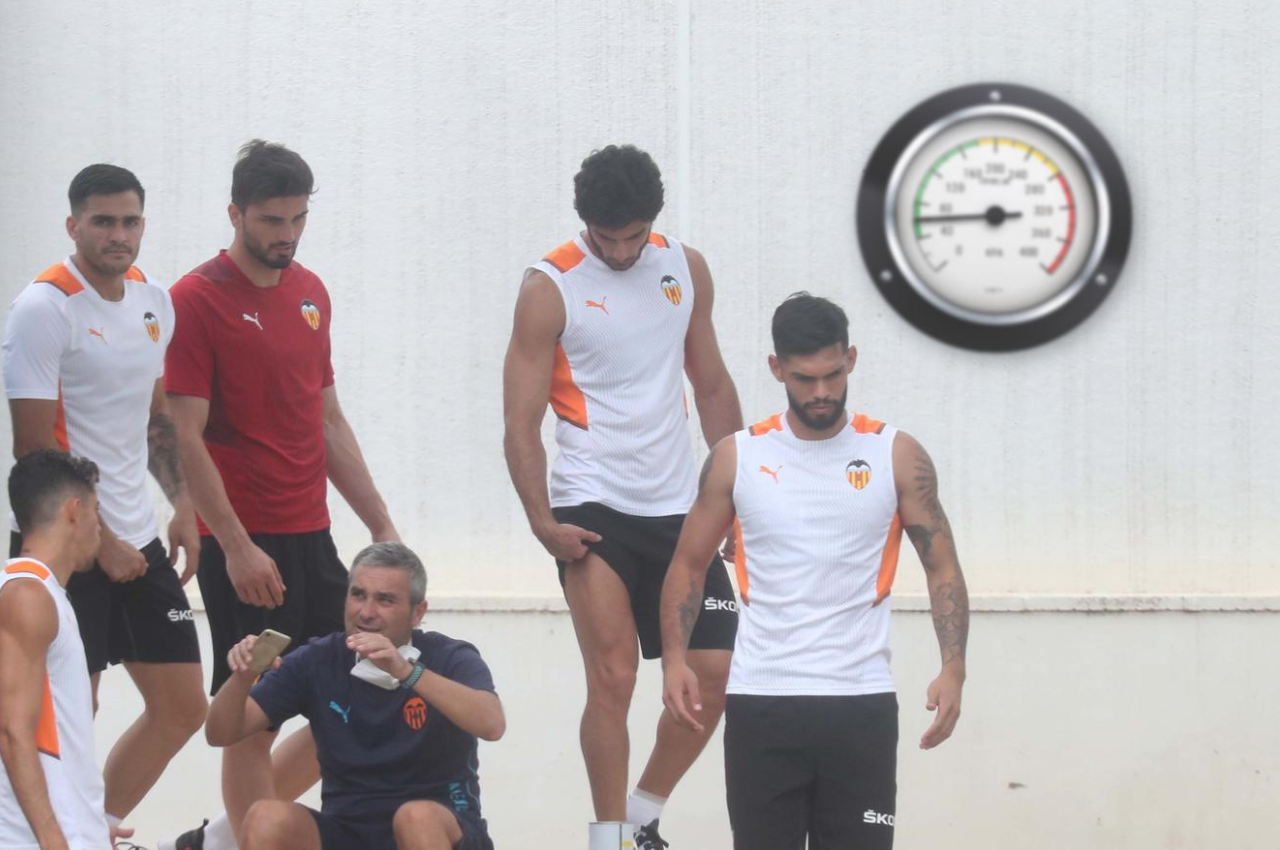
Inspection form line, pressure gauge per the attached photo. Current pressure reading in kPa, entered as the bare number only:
60
